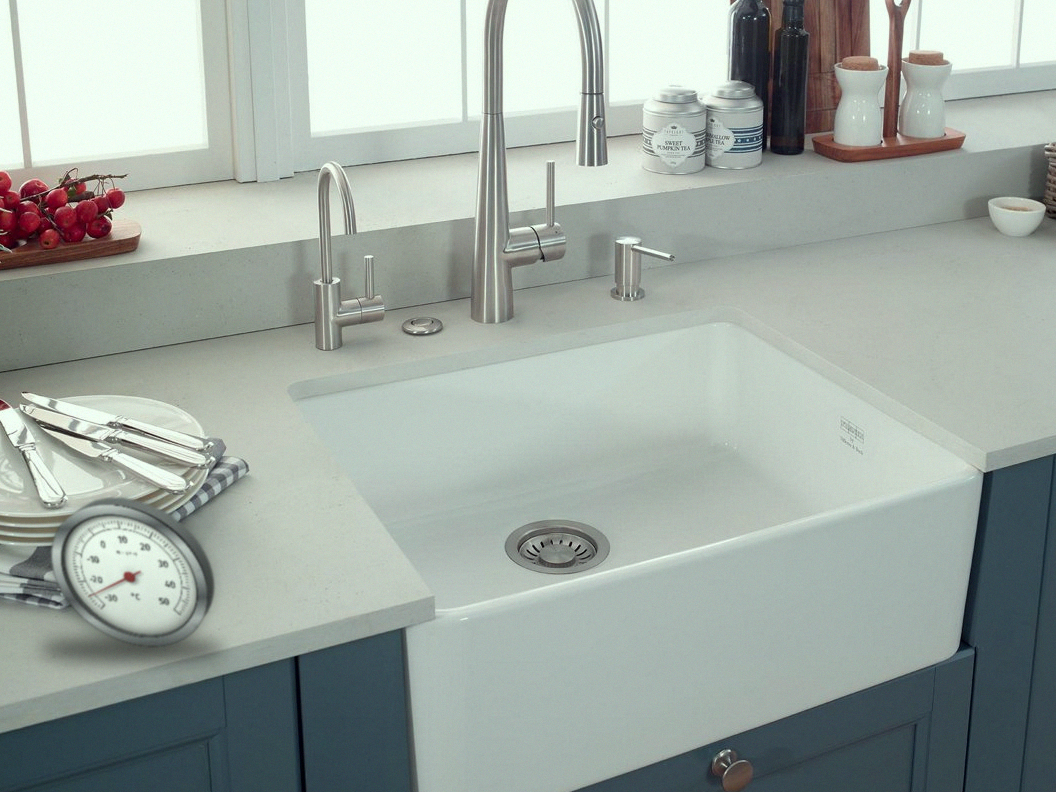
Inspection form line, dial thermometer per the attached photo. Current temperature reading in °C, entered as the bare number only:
-25
